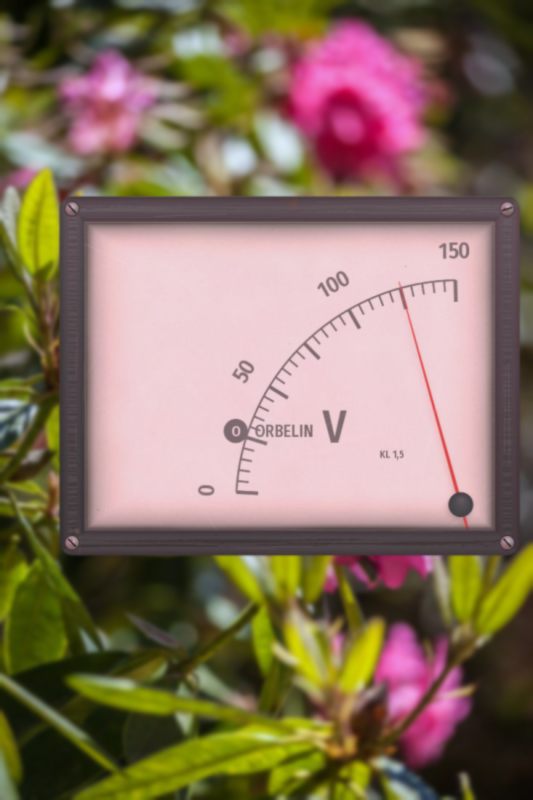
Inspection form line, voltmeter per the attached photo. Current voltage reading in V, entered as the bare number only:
125
